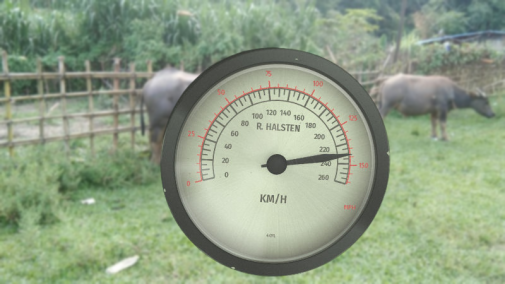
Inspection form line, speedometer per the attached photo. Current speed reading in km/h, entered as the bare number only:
230
